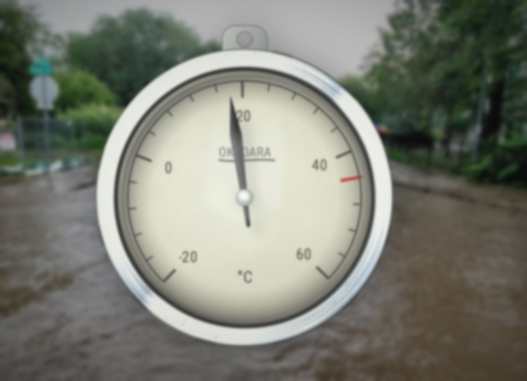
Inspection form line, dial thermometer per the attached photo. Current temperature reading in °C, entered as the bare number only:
18
